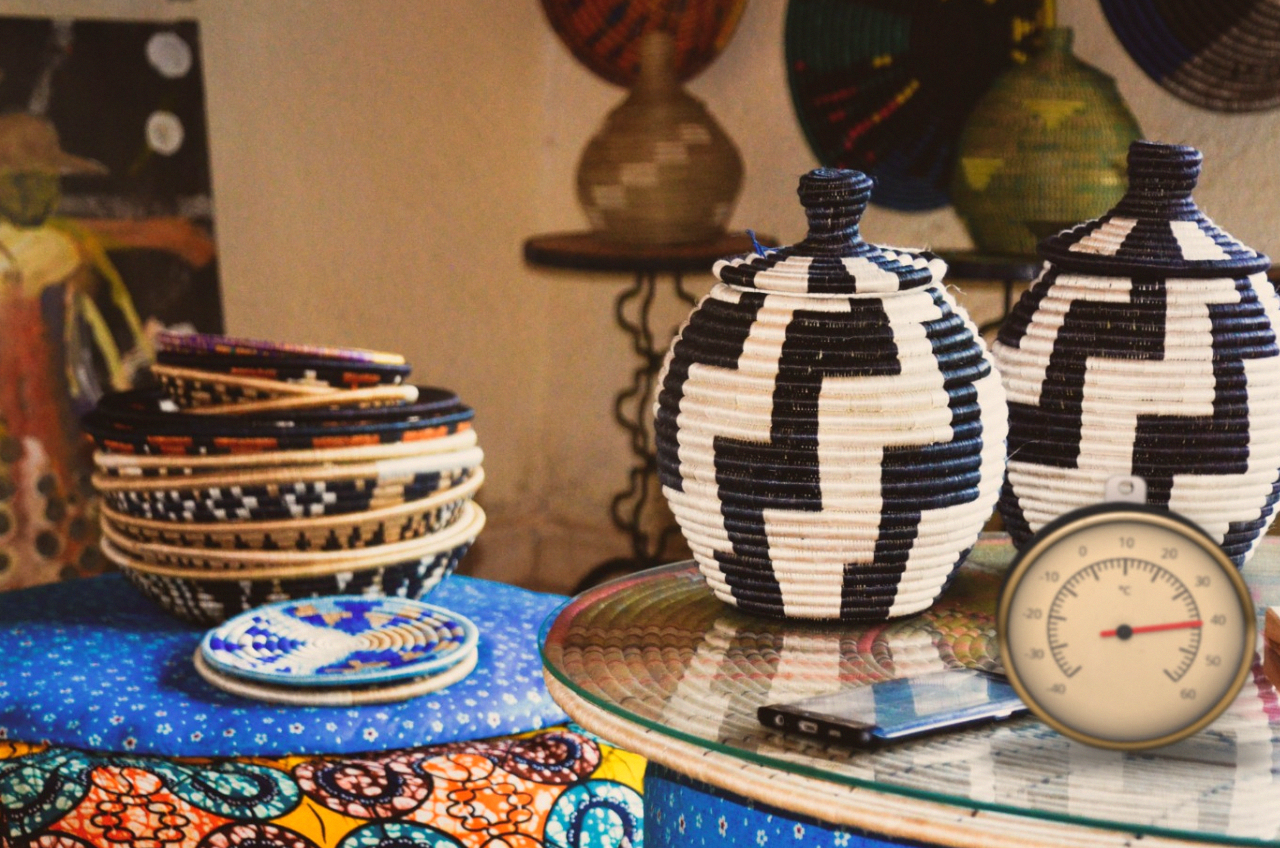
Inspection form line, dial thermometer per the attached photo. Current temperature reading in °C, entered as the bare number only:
40
